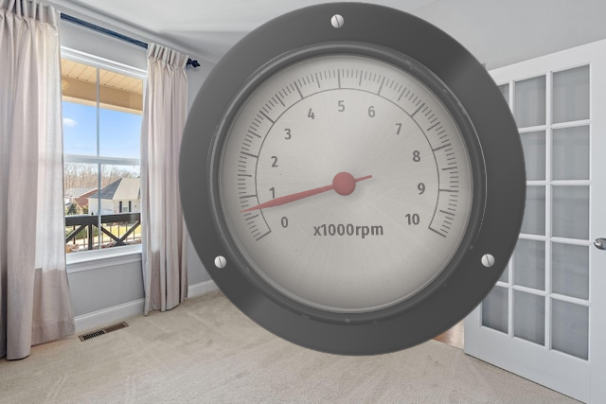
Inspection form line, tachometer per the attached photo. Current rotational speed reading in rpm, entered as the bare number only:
700
